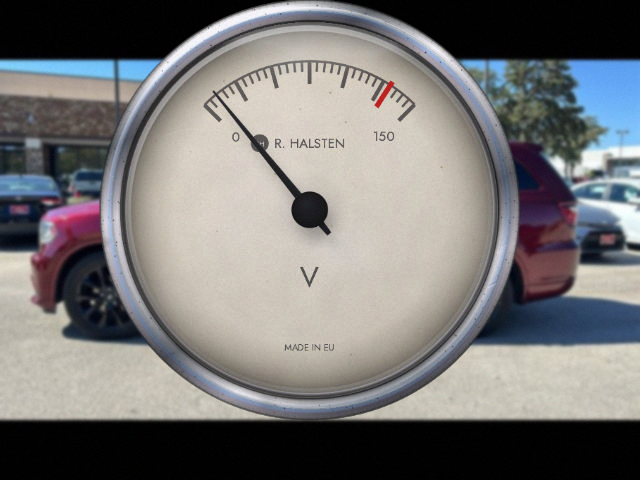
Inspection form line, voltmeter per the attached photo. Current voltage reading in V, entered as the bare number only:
10
